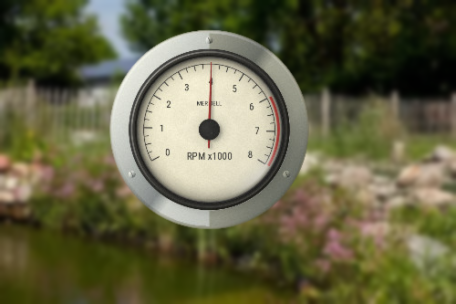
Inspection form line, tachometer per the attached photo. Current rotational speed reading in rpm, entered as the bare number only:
4000
